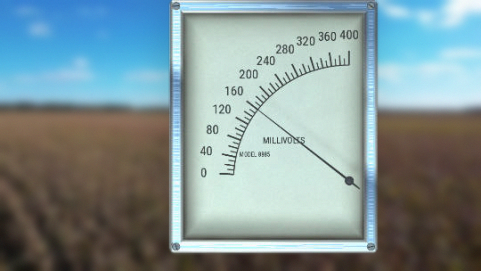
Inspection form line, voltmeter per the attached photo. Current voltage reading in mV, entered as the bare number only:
160
